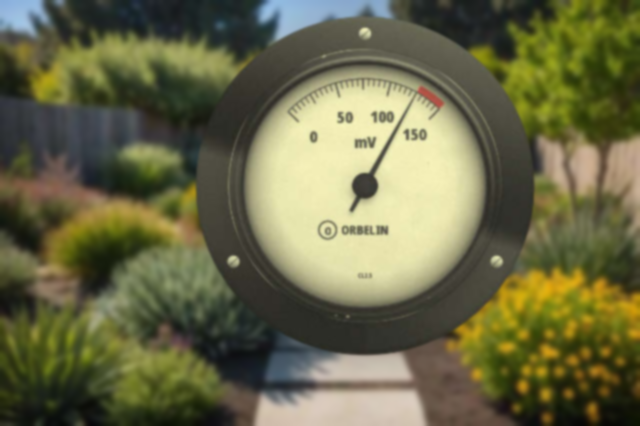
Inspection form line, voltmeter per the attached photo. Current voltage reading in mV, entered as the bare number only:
125
